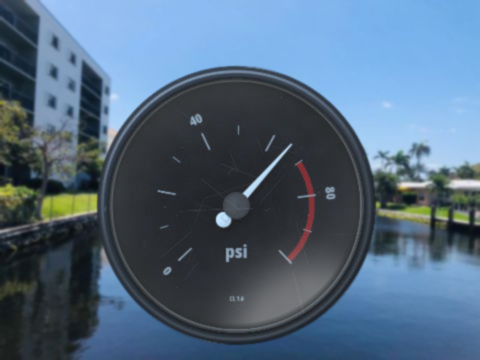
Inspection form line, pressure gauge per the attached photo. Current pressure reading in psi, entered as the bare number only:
65
